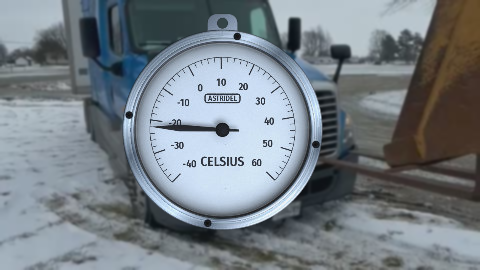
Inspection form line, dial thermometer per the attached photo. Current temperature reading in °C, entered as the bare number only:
-22
